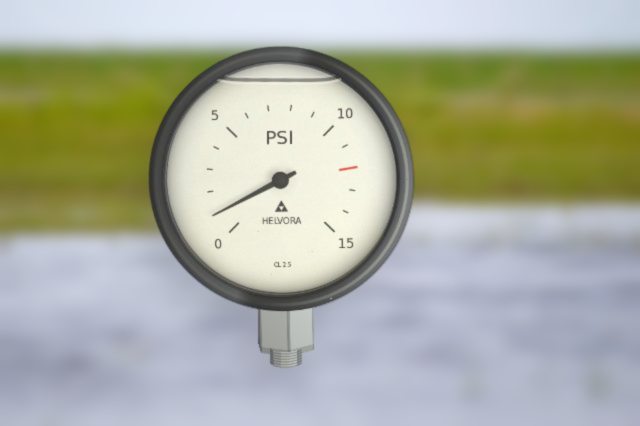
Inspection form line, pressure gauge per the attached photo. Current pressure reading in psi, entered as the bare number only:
1
